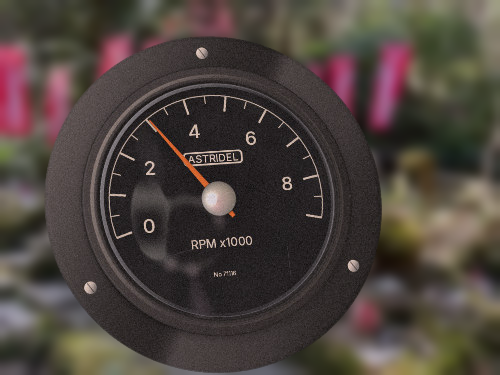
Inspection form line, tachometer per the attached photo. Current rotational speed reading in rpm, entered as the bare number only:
3000
